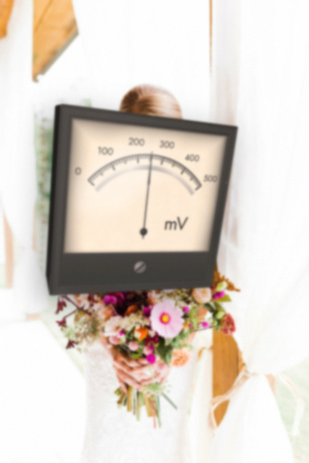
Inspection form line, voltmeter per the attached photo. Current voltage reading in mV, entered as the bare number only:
250
